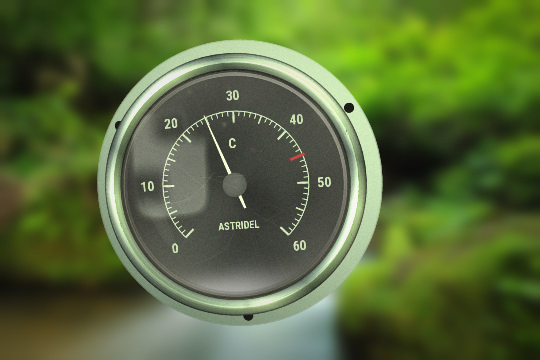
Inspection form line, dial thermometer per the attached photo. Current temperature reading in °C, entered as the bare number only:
25
